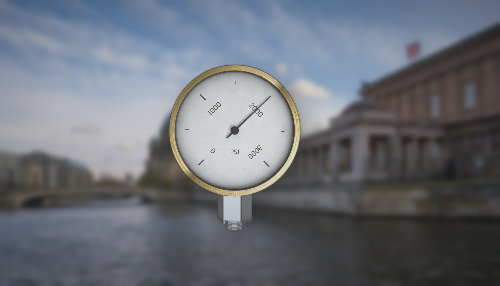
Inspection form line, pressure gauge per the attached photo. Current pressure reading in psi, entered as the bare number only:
2000
